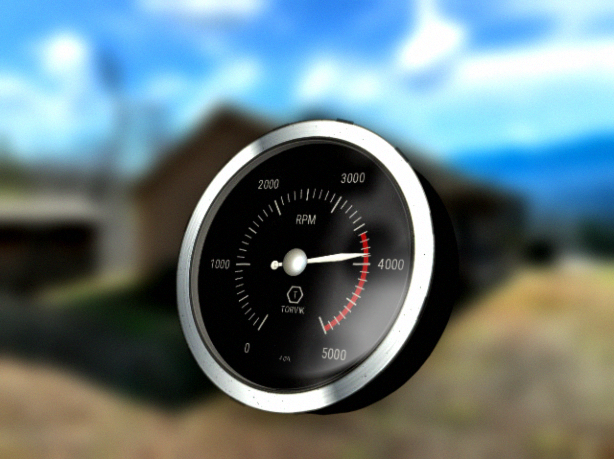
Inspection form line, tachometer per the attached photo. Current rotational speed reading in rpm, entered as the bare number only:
3900
